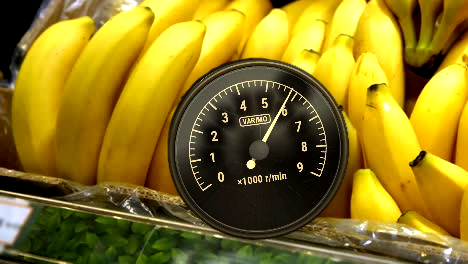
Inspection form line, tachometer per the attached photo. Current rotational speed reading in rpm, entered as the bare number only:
5800
